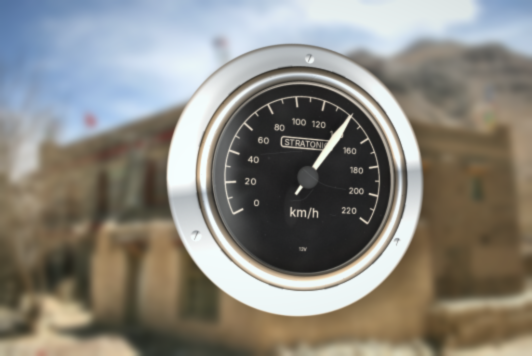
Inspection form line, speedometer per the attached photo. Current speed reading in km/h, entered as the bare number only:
140
